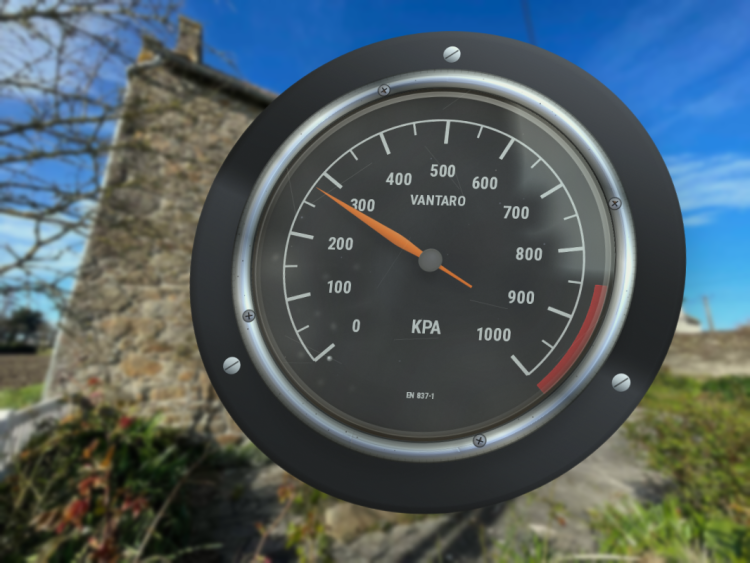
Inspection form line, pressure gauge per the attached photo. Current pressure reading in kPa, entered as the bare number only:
275
